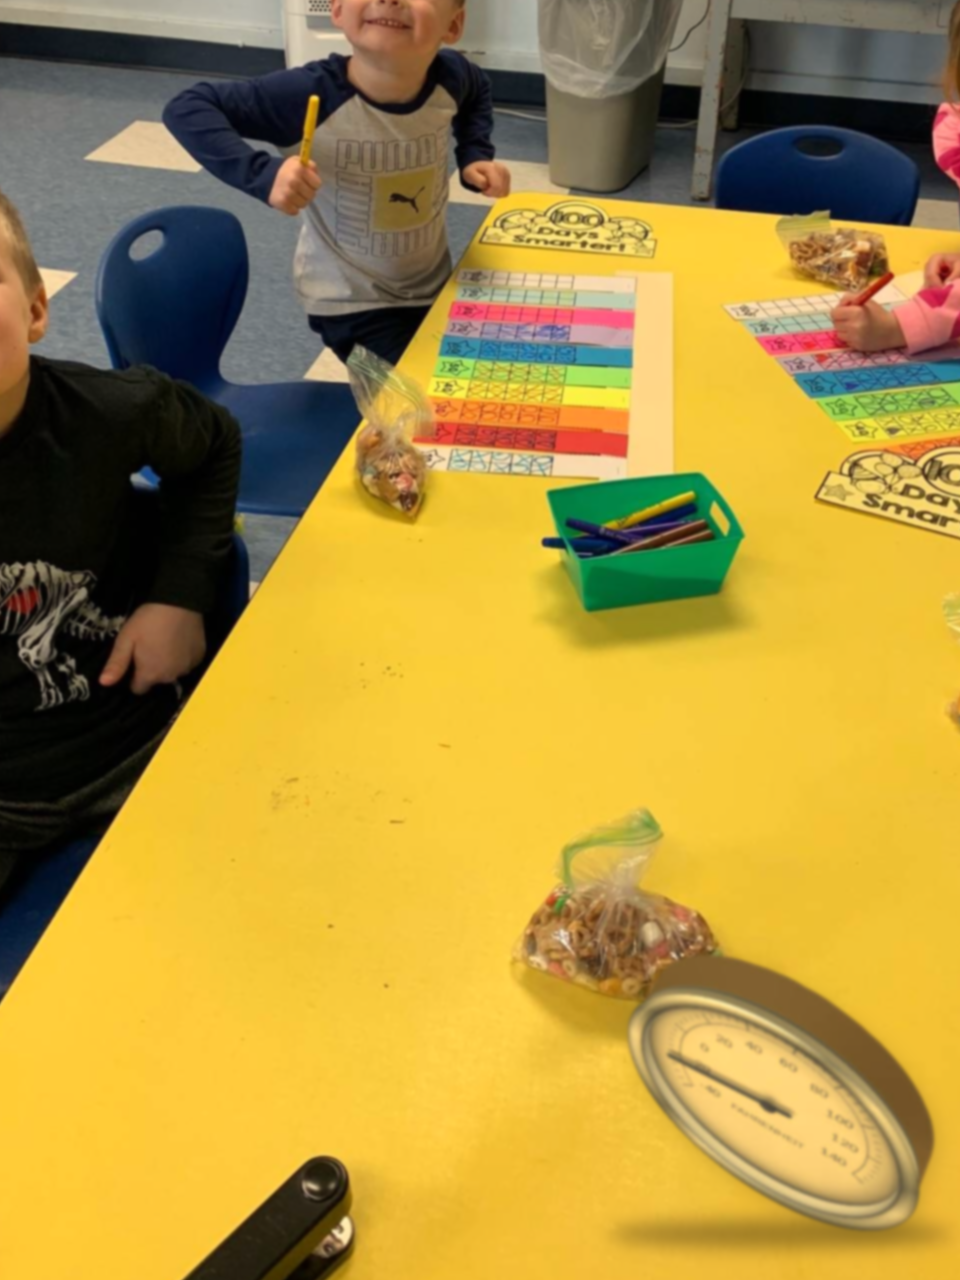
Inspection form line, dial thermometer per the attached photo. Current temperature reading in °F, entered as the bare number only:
-20
